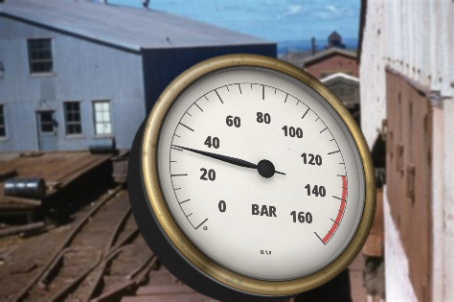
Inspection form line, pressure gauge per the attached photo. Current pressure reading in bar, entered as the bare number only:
30
